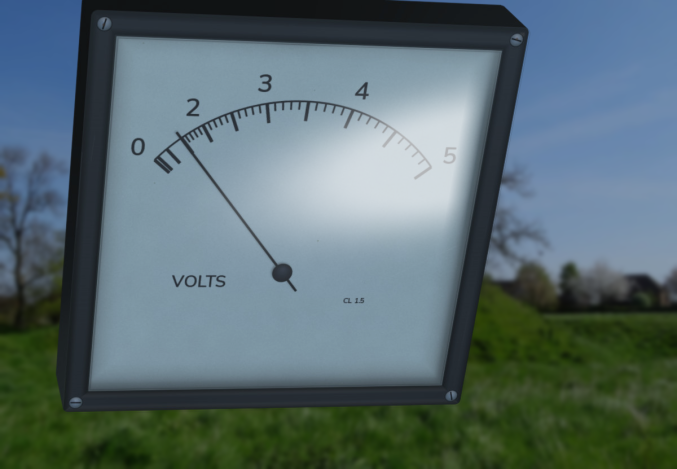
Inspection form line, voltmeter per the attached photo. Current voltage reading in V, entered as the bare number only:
1.5
